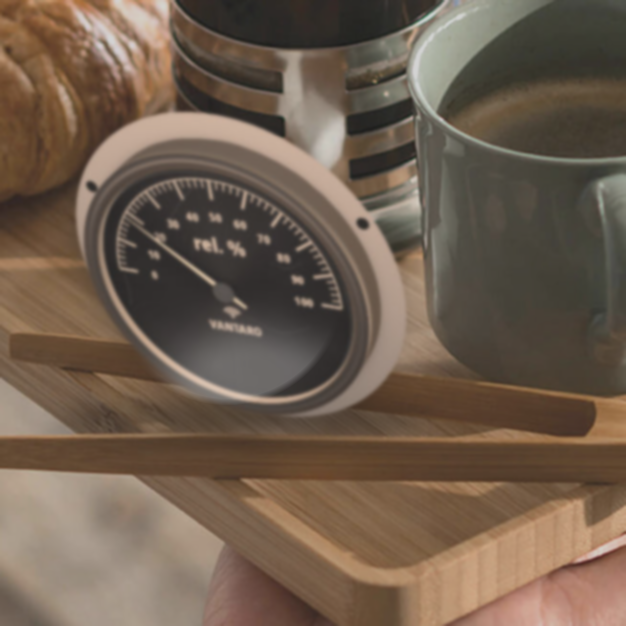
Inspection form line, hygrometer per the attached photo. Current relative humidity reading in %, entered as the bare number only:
20
